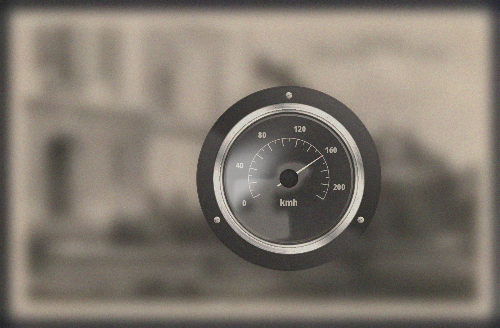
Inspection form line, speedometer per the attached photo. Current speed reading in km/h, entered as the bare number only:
160
